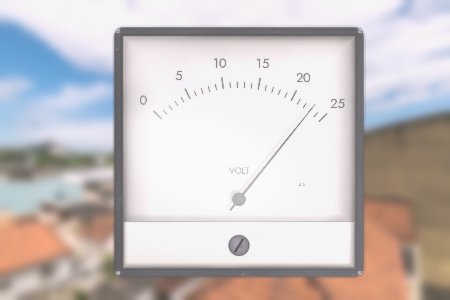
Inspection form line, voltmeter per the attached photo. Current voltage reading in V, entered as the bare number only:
23
